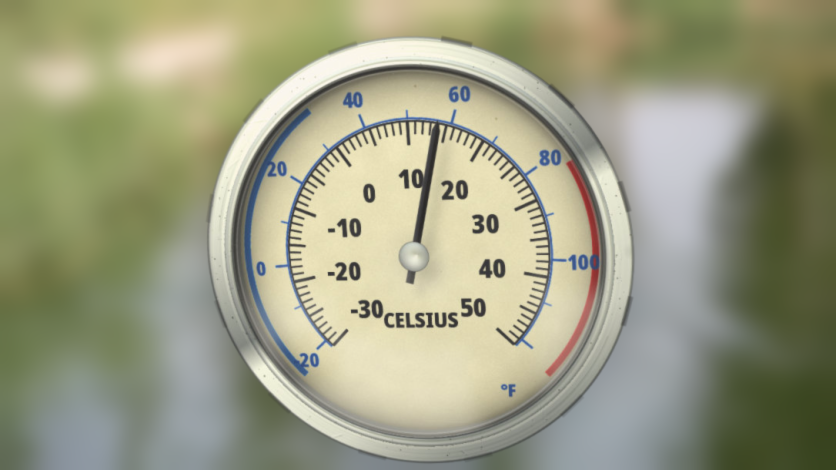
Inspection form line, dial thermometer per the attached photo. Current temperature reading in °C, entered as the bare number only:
14
